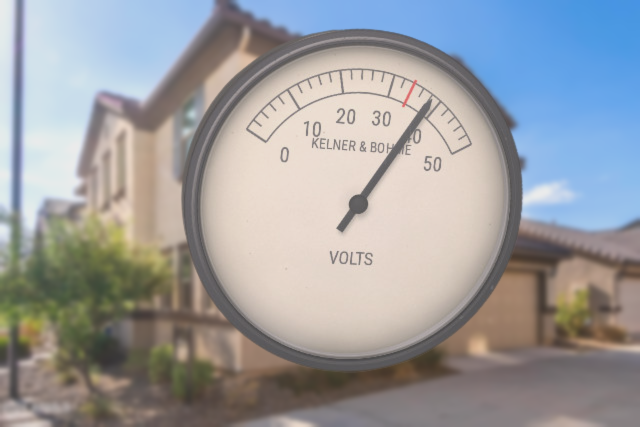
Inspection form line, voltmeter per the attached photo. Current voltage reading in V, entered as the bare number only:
38
